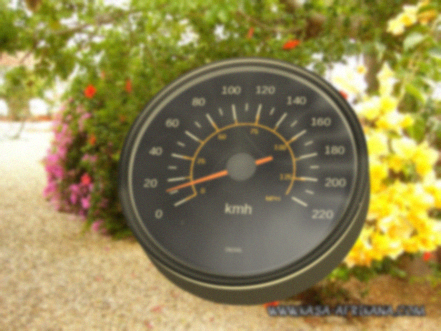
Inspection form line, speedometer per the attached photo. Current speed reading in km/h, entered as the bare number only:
10
